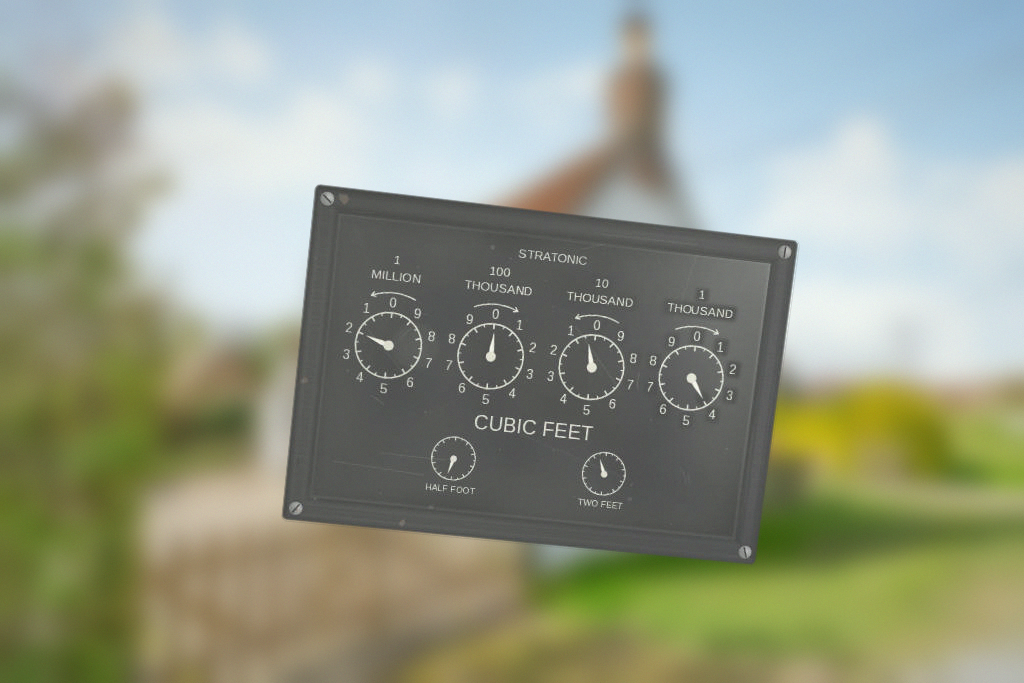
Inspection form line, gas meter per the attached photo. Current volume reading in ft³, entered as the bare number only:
200400
